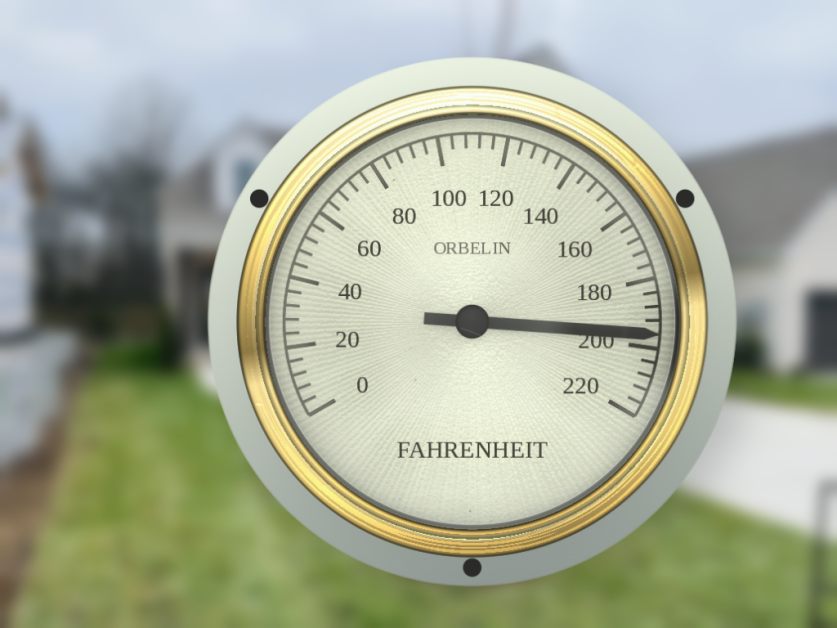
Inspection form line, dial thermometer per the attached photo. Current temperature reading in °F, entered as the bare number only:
196
